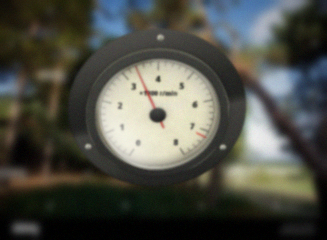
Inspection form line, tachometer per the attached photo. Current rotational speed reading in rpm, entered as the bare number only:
3400
